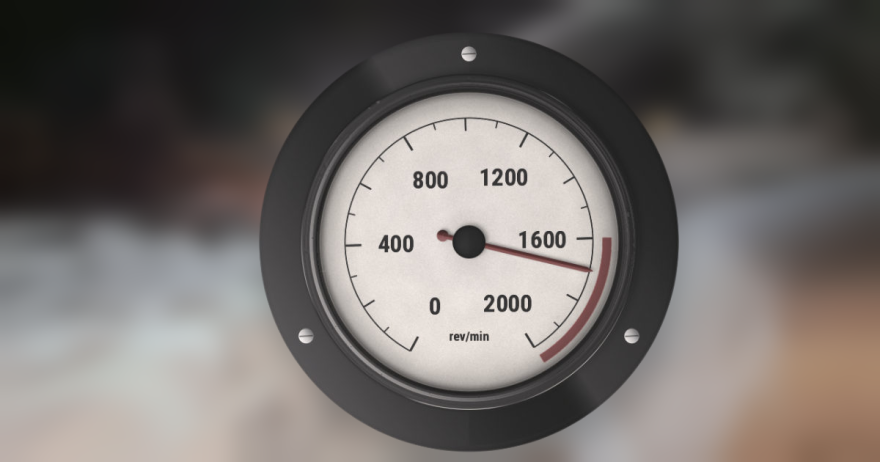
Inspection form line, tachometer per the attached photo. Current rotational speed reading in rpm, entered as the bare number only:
1700
